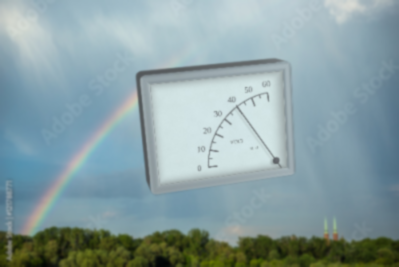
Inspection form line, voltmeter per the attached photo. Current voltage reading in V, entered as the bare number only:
40
